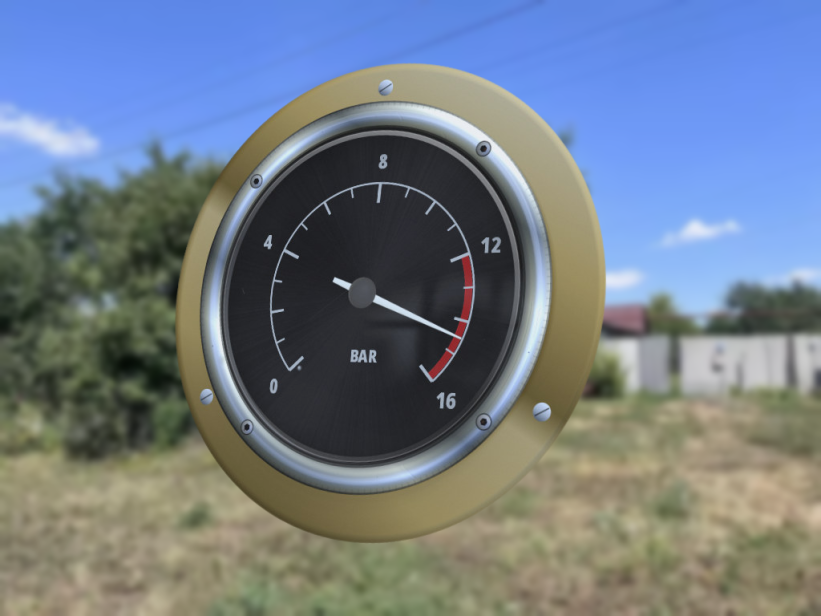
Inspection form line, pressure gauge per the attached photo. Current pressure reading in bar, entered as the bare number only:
14.5
